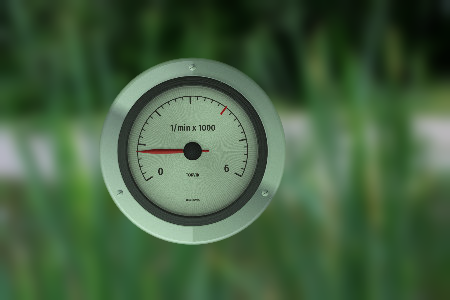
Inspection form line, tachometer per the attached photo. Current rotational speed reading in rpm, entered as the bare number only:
800
